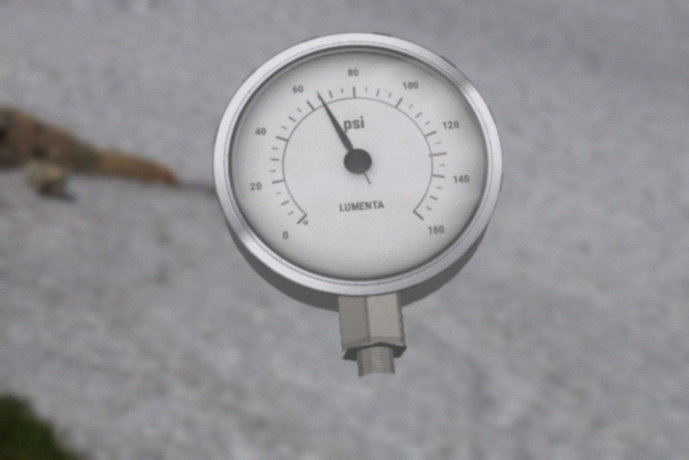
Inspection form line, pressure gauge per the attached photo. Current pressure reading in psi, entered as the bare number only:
65
